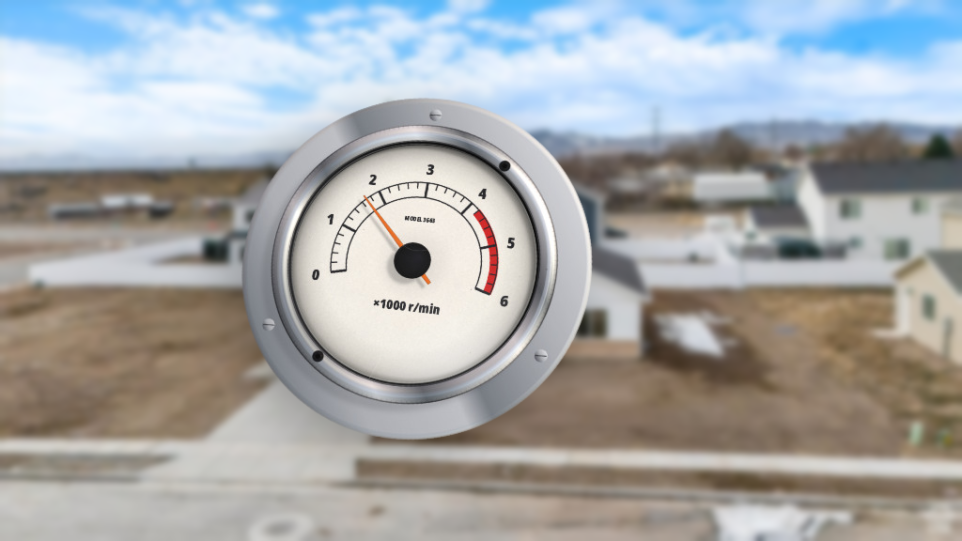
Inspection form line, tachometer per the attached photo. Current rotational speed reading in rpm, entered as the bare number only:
1700
